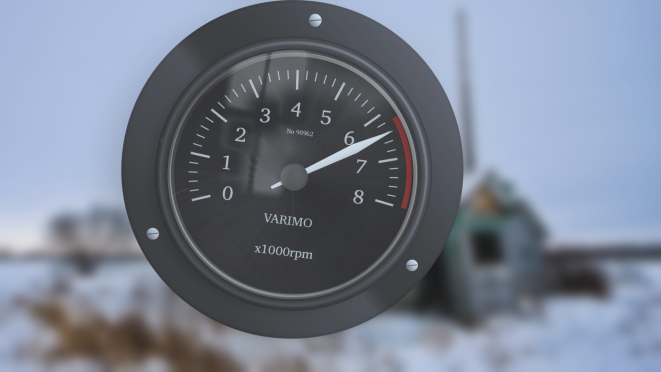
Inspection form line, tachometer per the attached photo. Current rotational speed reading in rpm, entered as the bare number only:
6400
